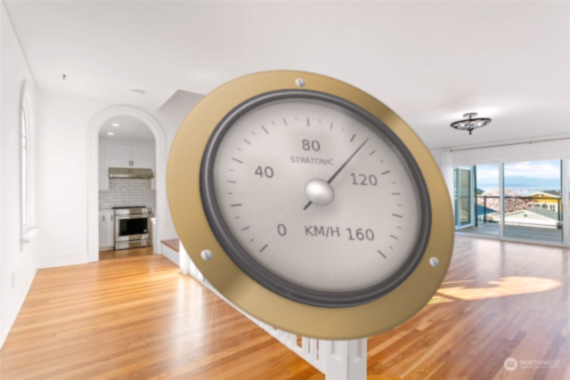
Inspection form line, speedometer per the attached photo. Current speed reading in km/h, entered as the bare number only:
105
